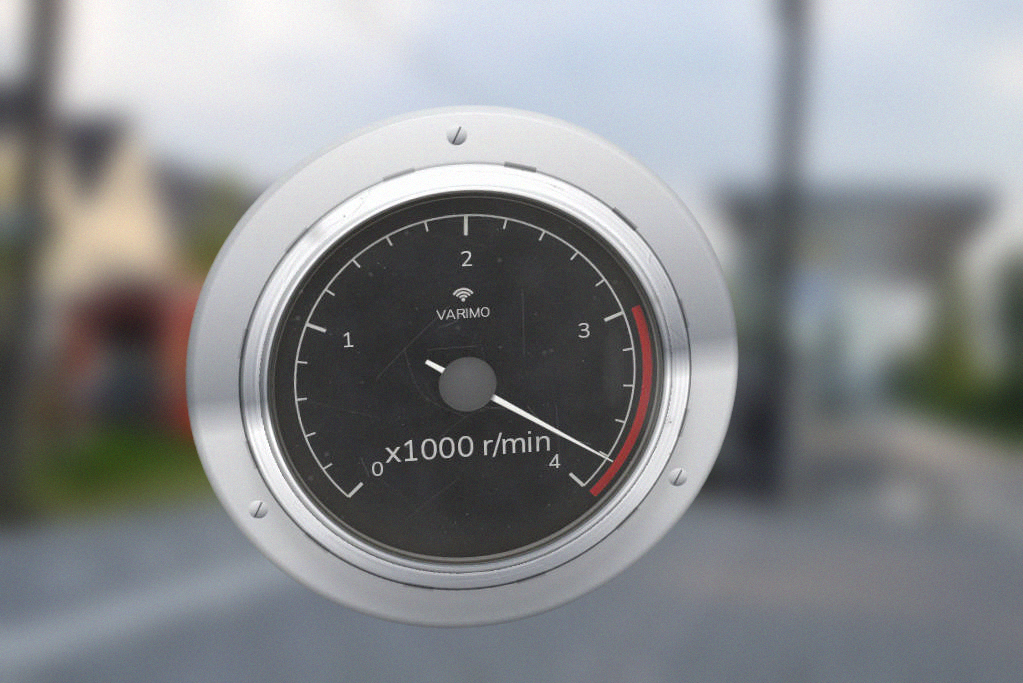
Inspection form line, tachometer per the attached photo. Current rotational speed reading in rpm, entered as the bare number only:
3800
